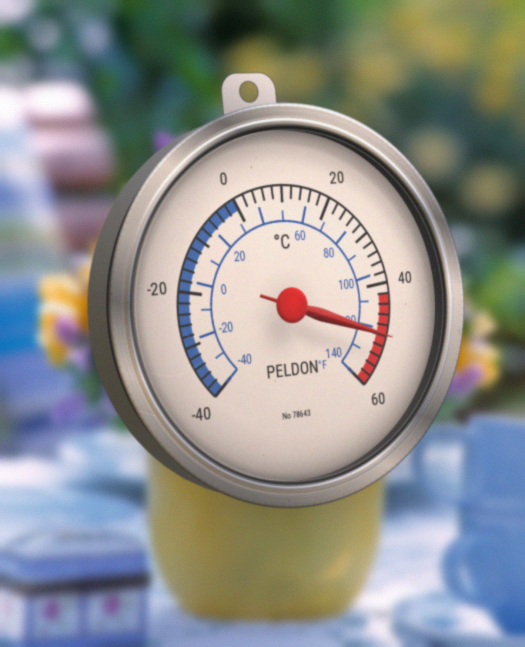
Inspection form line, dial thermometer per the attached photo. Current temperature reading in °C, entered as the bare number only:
50
